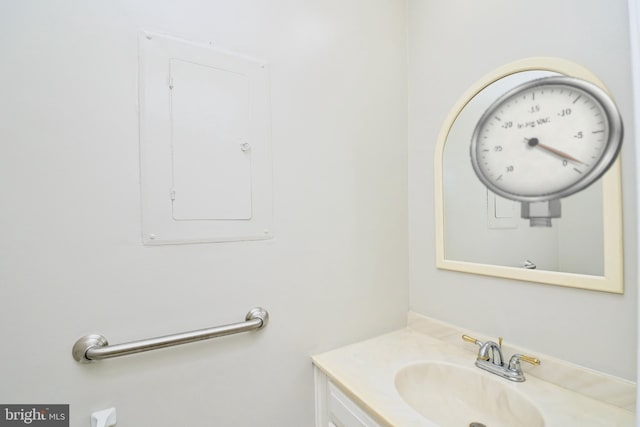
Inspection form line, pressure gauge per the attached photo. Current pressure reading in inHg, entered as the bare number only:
-1
